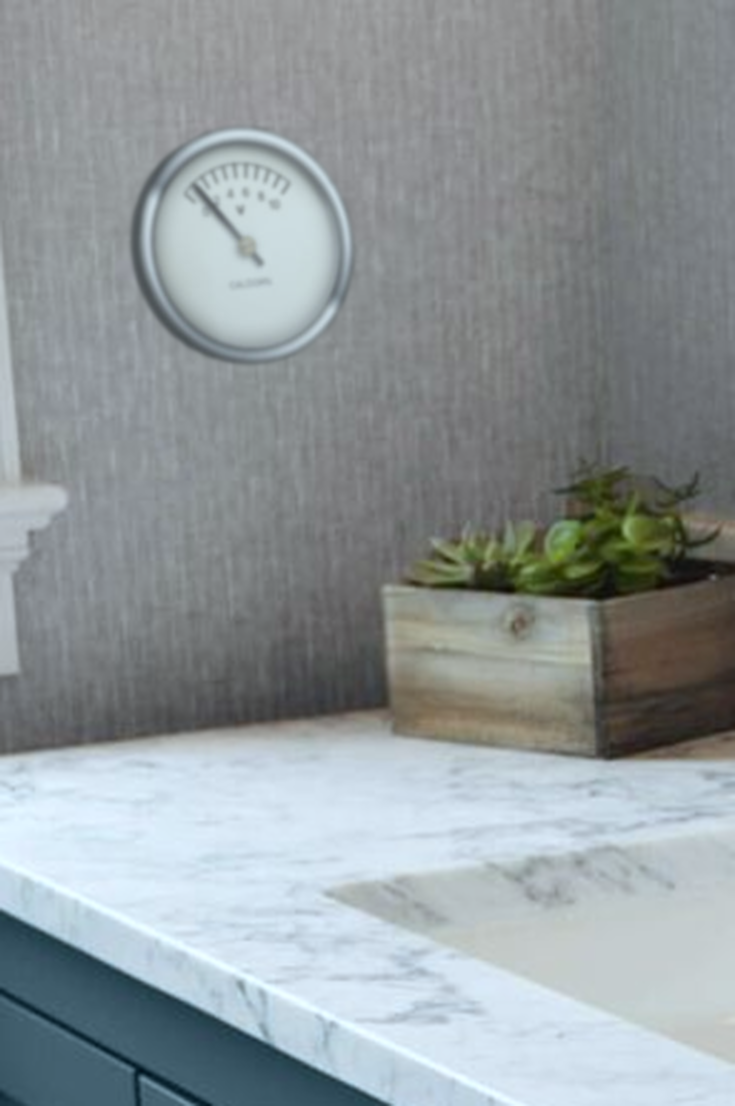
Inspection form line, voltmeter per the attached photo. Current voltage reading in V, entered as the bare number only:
1
